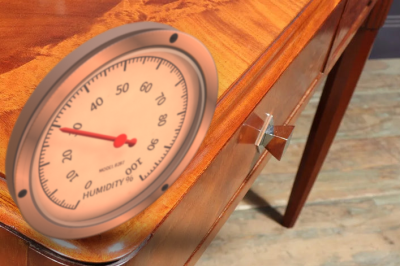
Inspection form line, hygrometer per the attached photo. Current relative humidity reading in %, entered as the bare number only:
30
